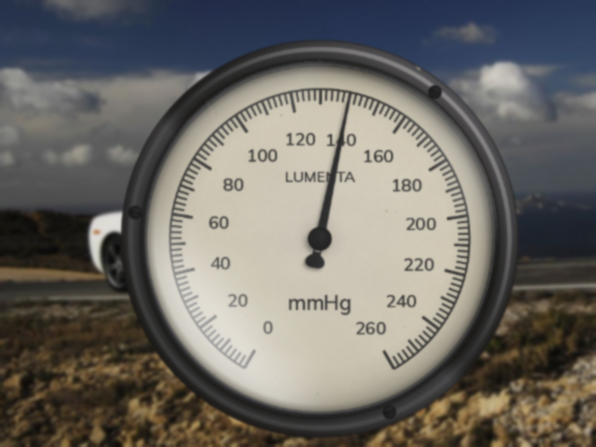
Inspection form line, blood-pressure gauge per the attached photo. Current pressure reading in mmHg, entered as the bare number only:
140
